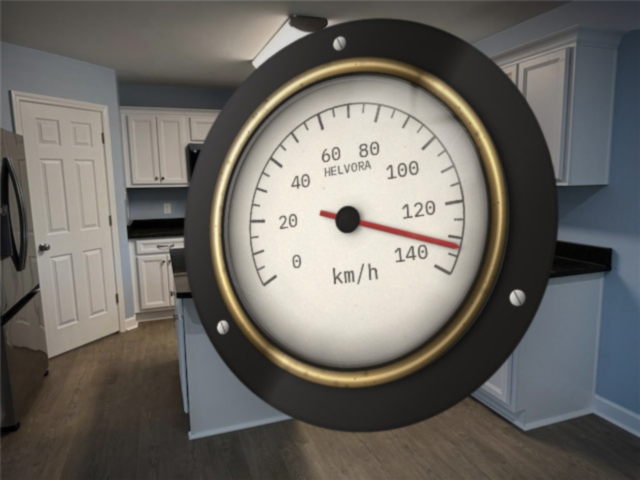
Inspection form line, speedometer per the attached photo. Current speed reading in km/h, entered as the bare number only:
132.5
